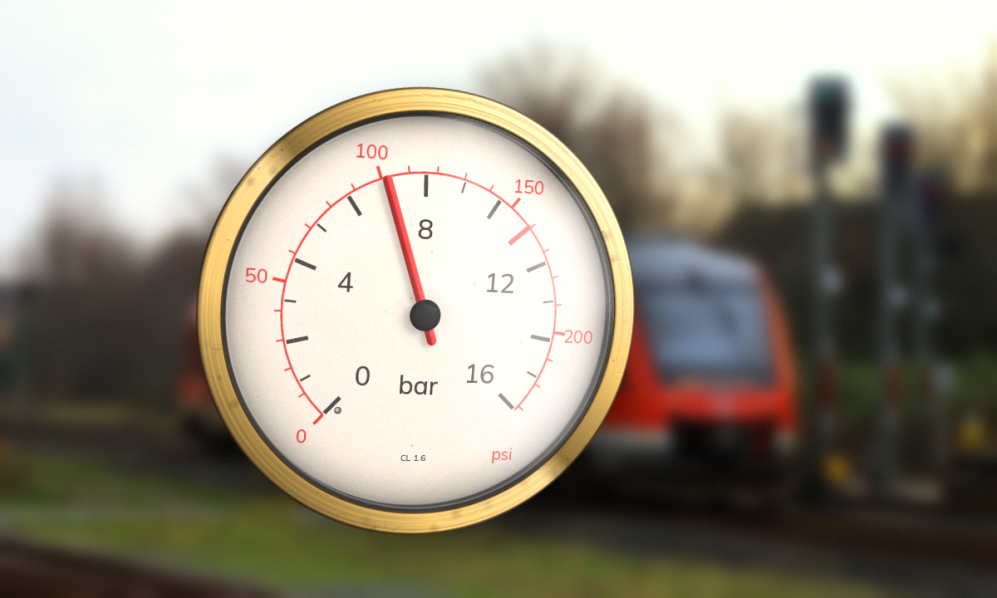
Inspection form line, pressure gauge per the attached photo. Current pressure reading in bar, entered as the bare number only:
7
